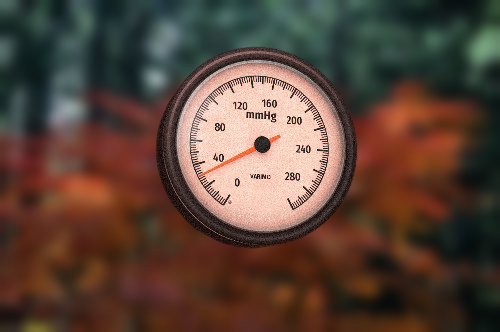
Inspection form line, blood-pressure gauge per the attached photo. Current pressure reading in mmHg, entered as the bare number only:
30
